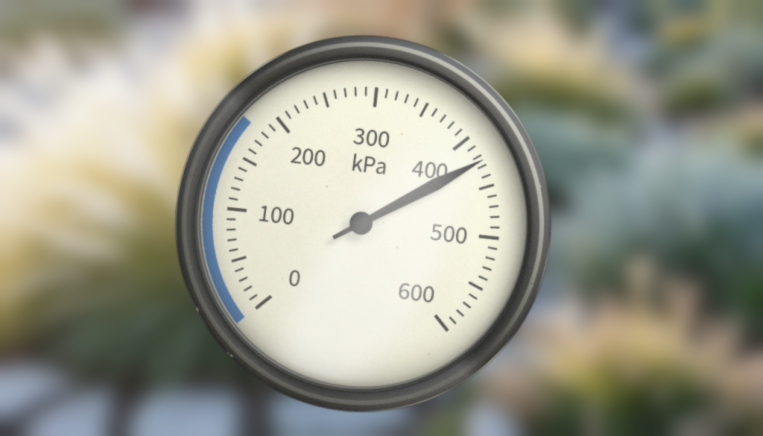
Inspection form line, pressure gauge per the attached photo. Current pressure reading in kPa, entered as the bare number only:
425
